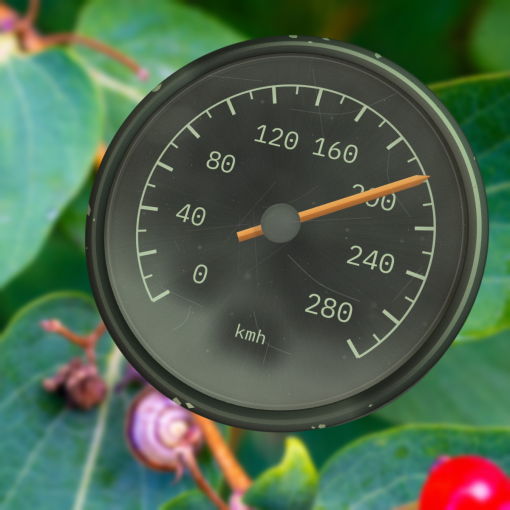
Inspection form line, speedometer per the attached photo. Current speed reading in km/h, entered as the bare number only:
200
